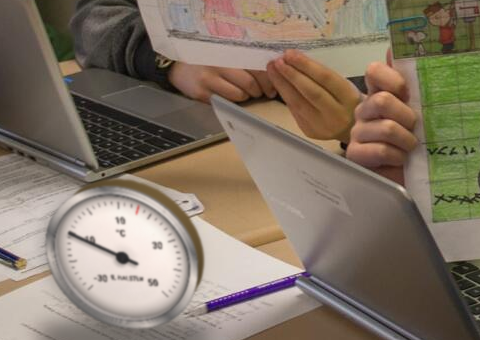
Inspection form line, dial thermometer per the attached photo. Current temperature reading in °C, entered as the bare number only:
-10
